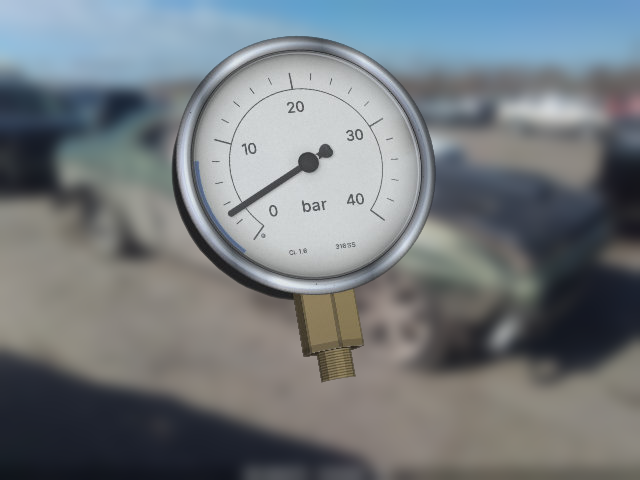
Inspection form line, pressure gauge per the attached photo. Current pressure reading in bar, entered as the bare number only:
3
